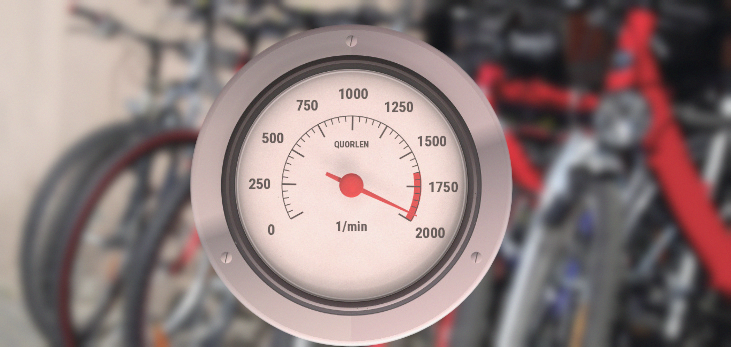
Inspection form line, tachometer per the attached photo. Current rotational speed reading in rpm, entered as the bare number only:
1950
